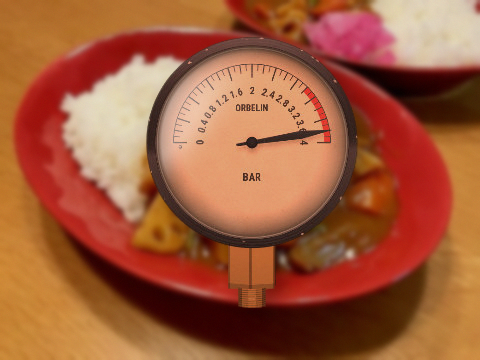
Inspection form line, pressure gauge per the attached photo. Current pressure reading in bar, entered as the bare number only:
3.8
